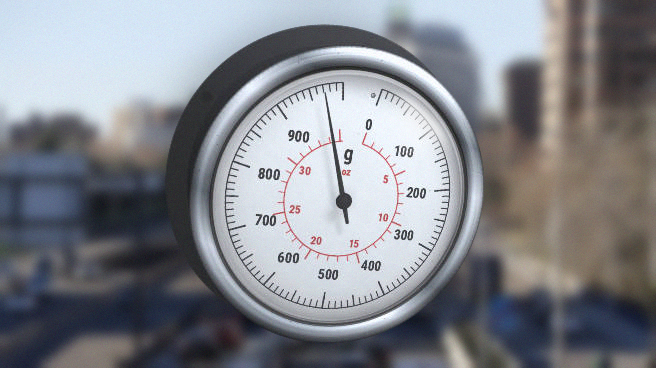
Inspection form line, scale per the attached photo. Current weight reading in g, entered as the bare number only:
970
